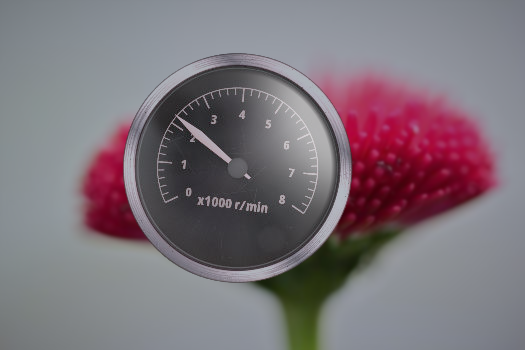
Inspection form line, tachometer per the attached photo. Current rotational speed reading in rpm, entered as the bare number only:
2200
